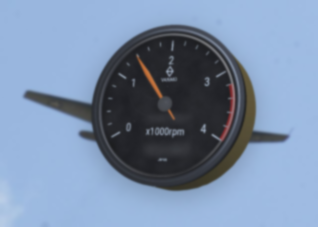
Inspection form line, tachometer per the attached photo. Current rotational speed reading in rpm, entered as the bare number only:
1400
